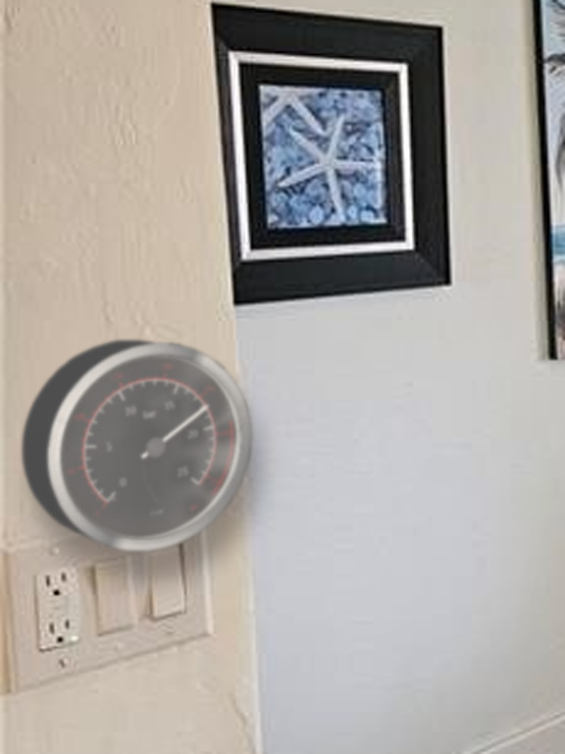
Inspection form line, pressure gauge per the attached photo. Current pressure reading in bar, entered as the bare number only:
18
